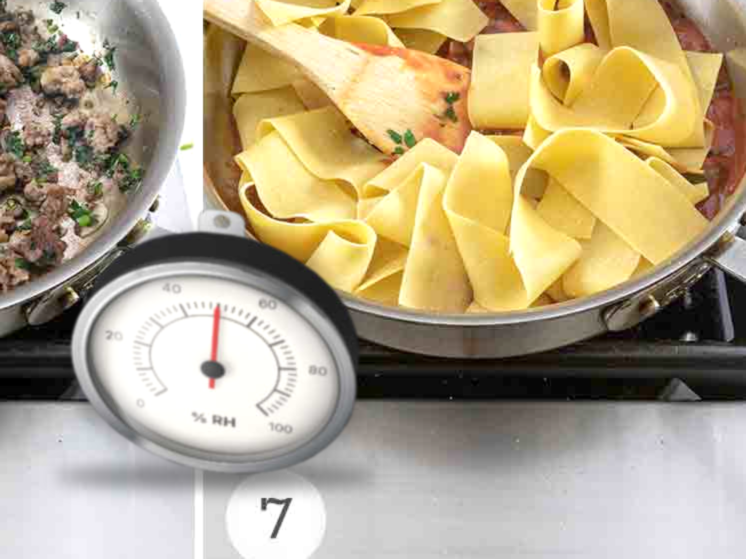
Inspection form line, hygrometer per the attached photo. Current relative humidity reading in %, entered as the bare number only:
50
